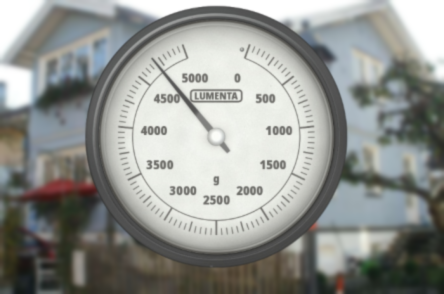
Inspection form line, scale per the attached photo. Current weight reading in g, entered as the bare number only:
4700
